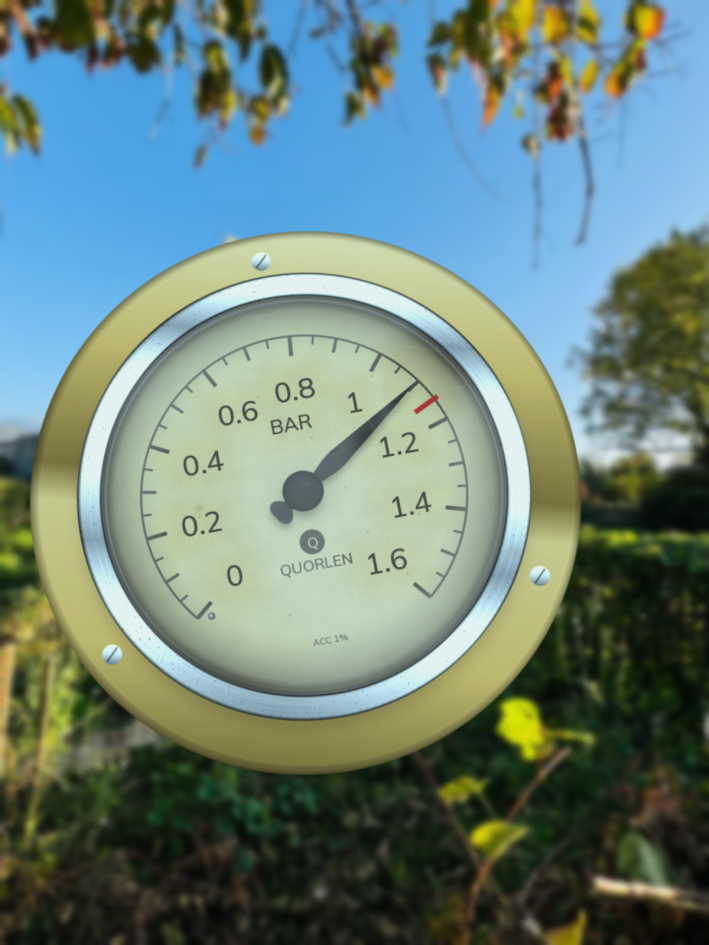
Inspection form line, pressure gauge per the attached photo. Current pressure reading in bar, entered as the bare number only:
1.1
